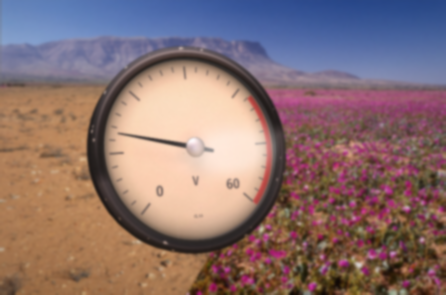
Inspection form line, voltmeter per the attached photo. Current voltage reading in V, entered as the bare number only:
13
